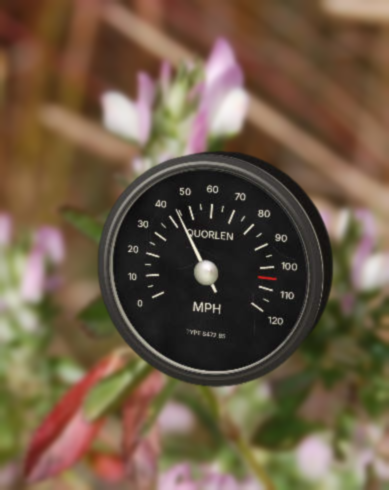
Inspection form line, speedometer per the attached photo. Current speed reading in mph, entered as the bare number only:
45
